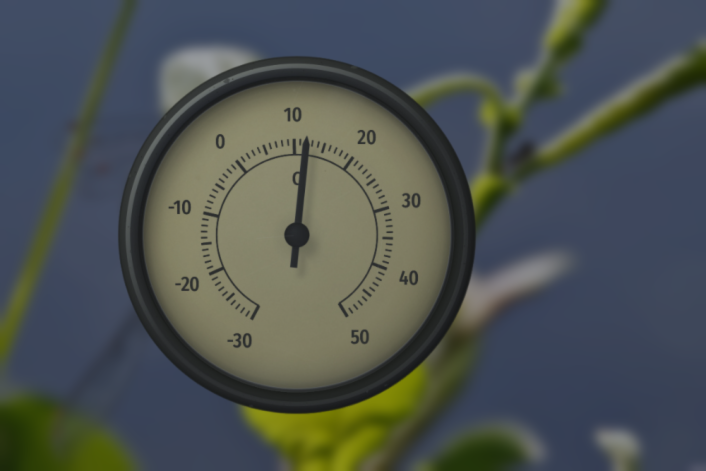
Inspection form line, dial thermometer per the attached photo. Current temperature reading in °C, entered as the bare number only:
12
